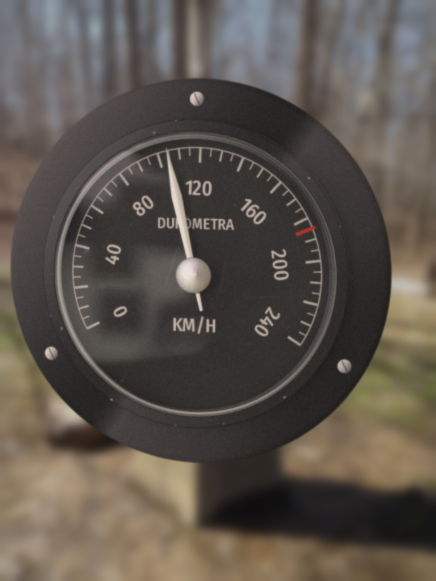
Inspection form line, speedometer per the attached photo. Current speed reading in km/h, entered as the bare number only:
105
